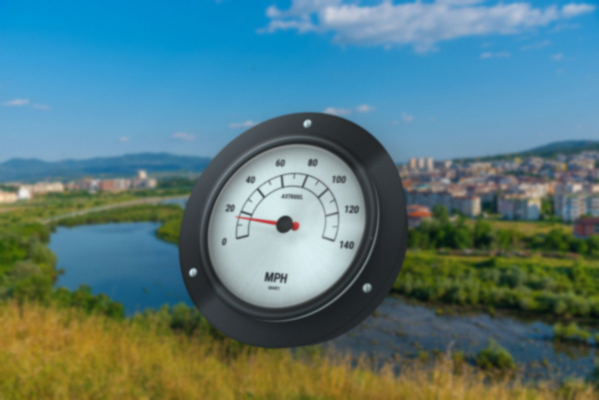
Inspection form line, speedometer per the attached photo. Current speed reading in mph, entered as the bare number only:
15
